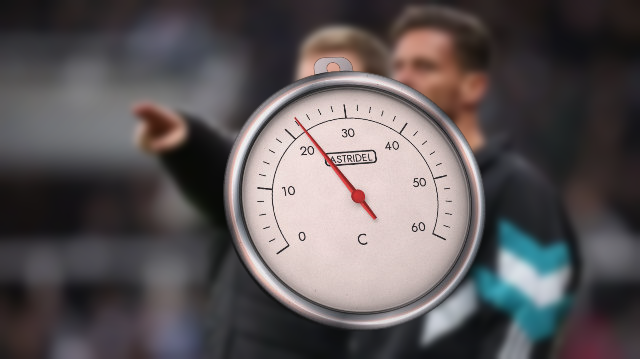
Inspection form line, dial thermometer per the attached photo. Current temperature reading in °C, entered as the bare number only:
22
